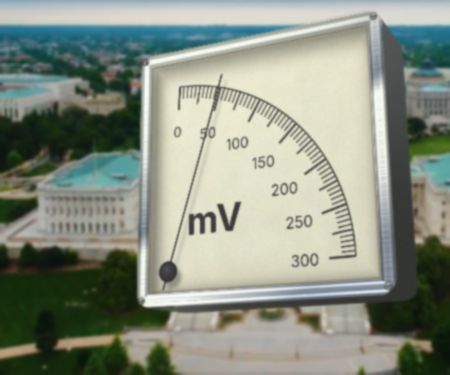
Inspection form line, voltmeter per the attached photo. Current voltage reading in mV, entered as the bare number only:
50
